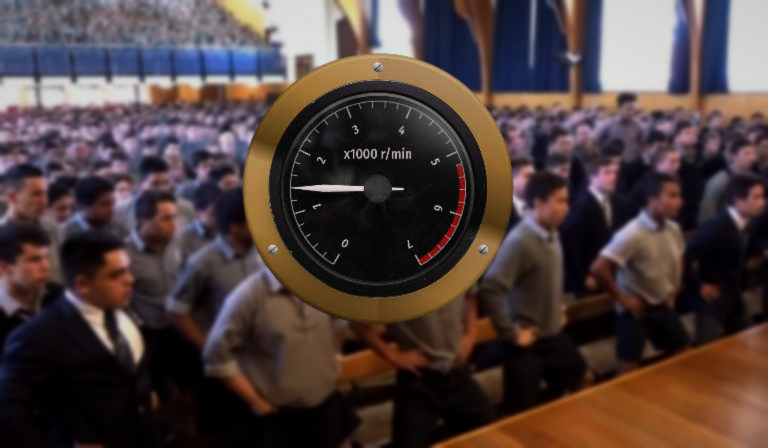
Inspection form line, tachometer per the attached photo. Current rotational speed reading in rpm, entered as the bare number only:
1400
